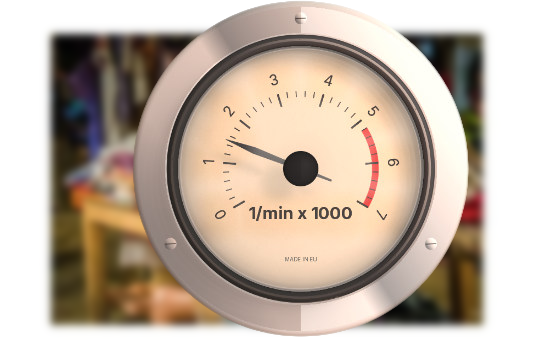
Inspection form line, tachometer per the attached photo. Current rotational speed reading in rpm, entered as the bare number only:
1500
